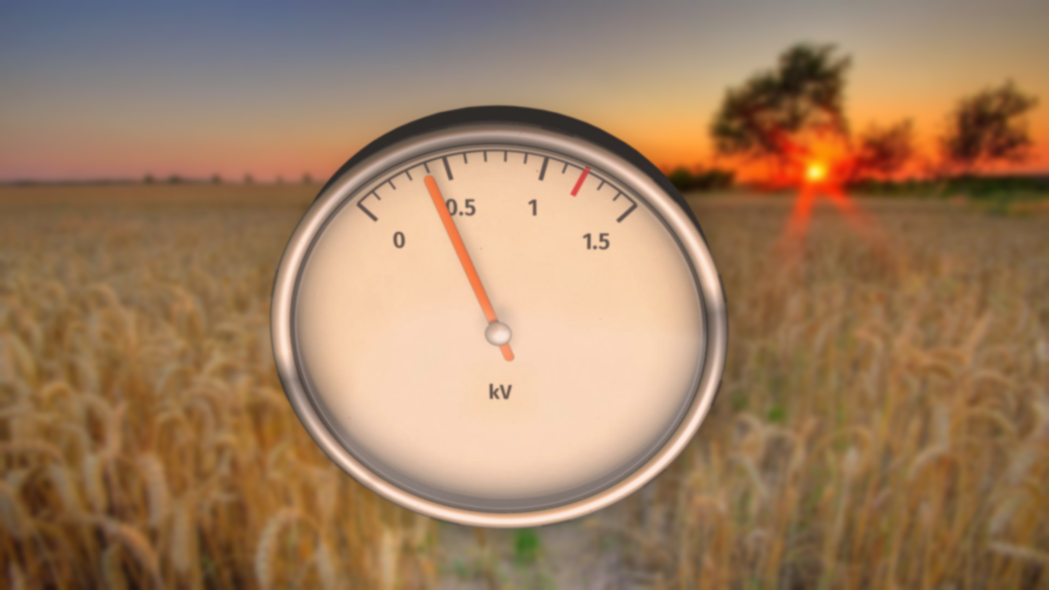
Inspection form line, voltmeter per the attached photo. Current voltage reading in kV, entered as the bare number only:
0.4
